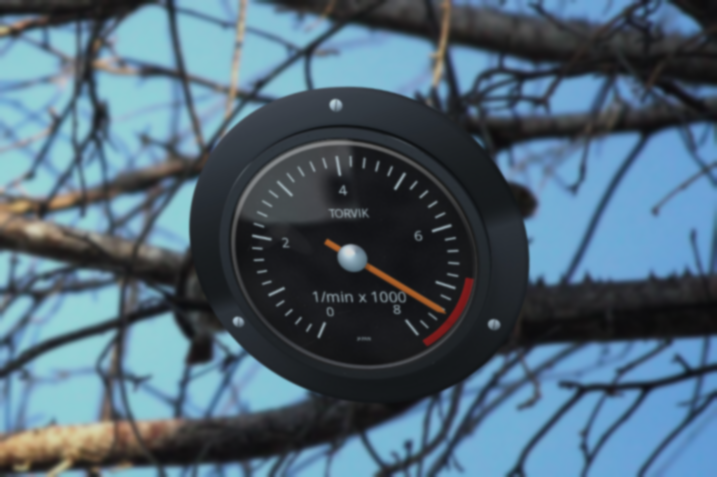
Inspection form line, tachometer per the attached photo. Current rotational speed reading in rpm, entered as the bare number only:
7400
